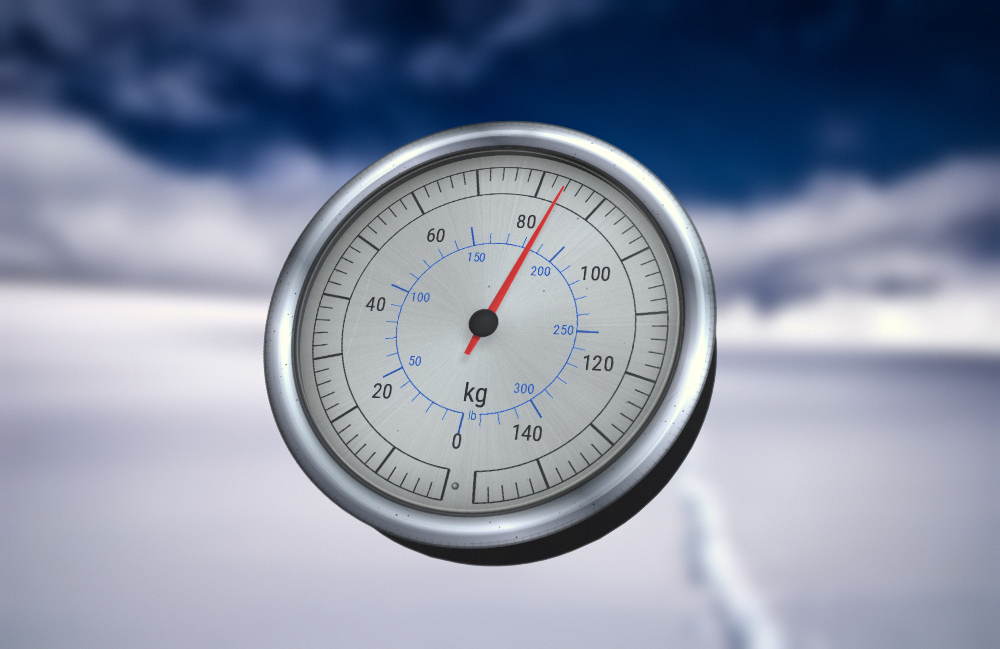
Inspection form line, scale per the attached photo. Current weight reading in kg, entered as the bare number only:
84
